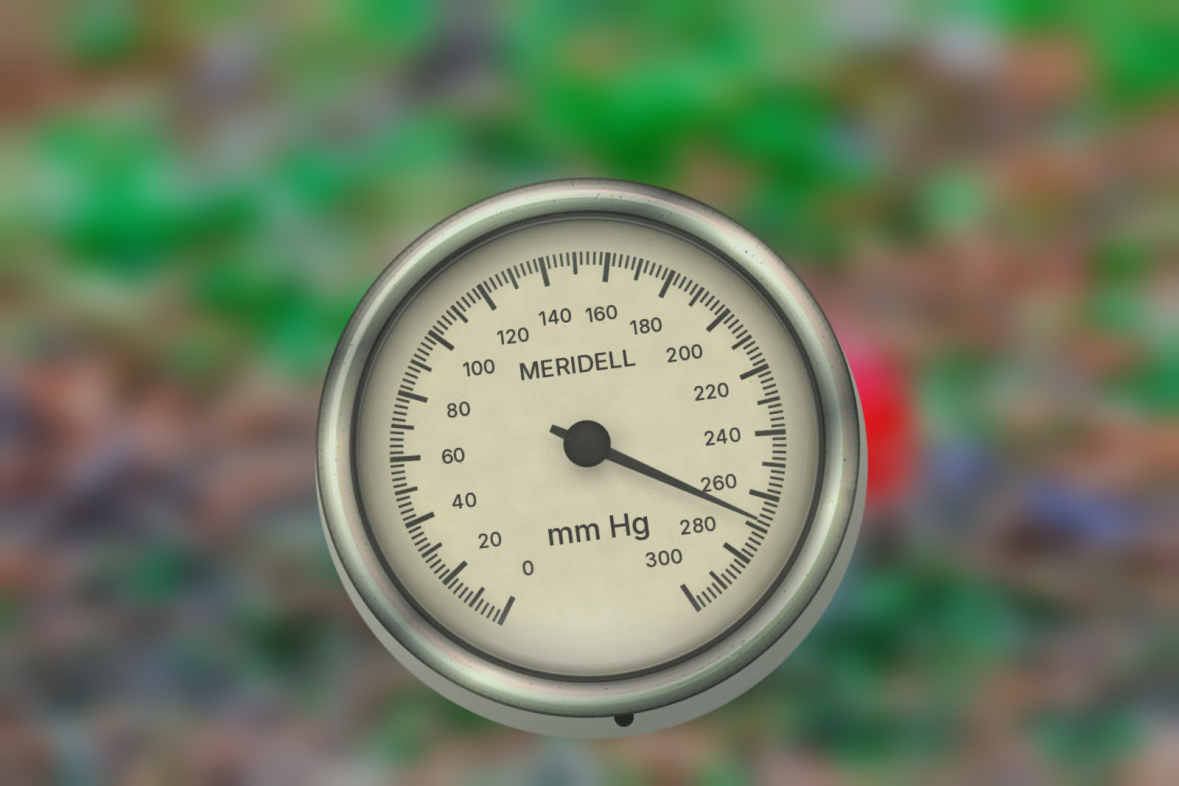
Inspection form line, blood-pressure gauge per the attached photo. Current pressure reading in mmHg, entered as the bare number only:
268
